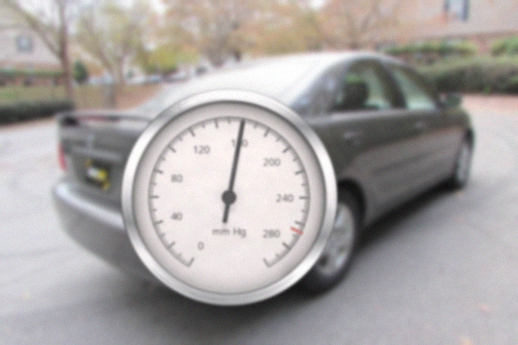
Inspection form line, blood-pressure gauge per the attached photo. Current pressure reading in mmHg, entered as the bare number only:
160
